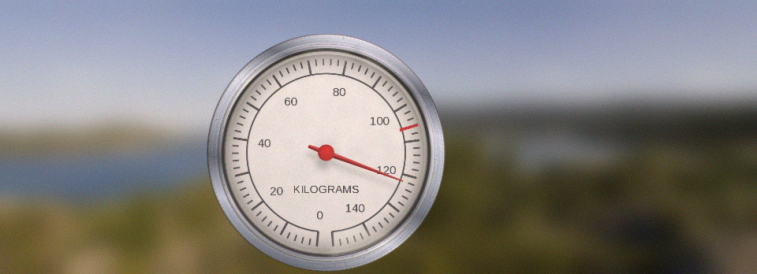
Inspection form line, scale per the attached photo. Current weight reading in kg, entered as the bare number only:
122
